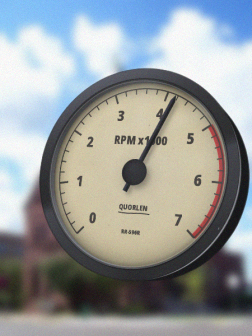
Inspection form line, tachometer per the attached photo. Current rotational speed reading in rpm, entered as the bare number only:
4200
